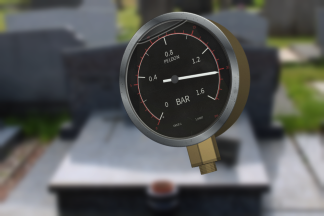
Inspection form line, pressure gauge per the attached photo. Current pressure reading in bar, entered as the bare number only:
1.4
